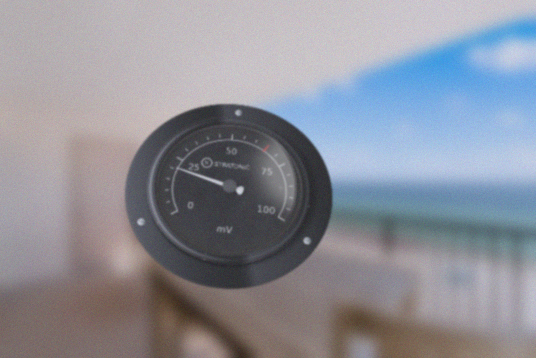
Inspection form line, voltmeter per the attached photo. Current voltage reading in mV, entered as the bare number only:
20
